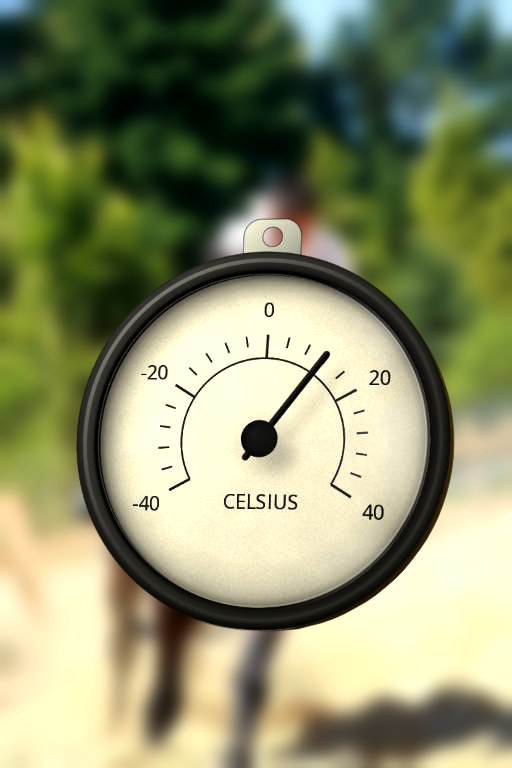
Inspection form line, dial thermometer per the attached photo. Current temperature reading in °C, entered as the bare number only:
12
